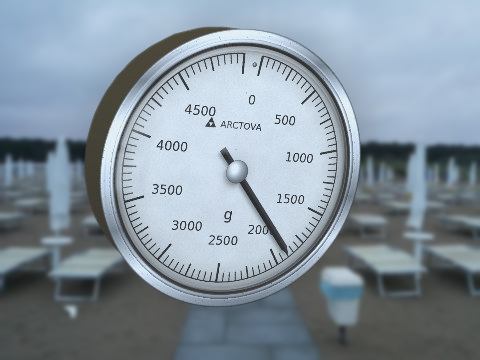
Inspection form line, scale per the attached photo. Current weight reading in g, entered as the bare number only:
1900
